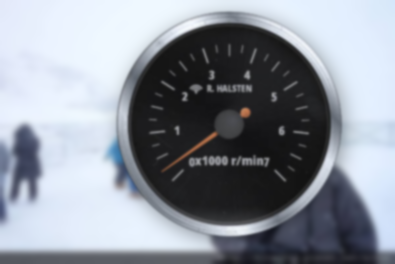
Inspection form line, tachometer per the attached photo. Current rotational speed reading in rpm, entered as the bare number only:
250
